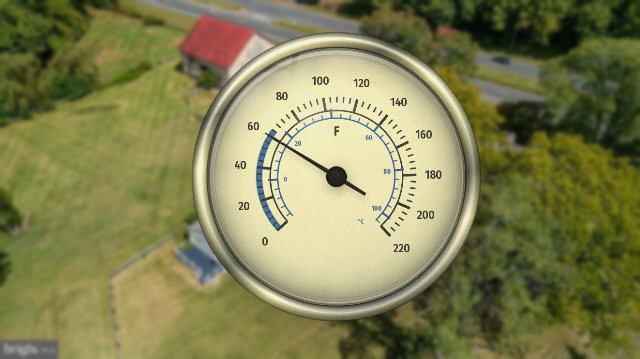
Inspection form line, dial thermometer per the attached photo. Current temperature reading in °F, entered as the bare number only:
60
